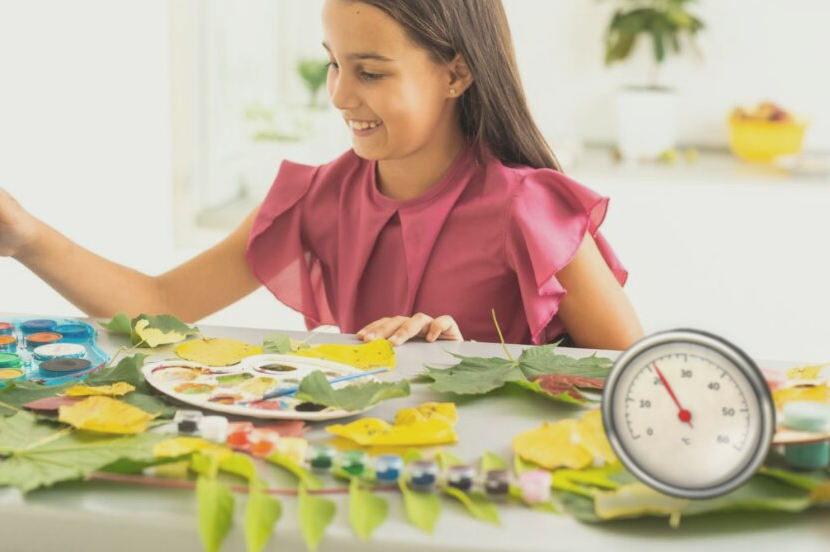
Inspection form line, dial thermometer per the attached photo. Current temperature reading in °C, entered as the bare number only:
22
